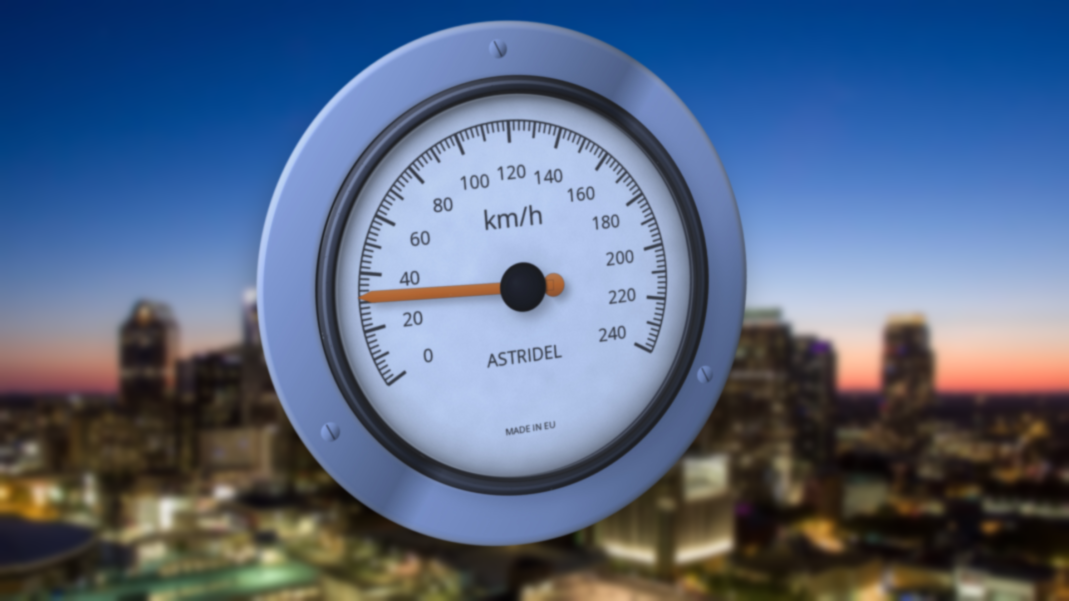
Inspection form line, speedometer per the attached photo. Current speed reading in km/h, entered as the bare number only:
32
